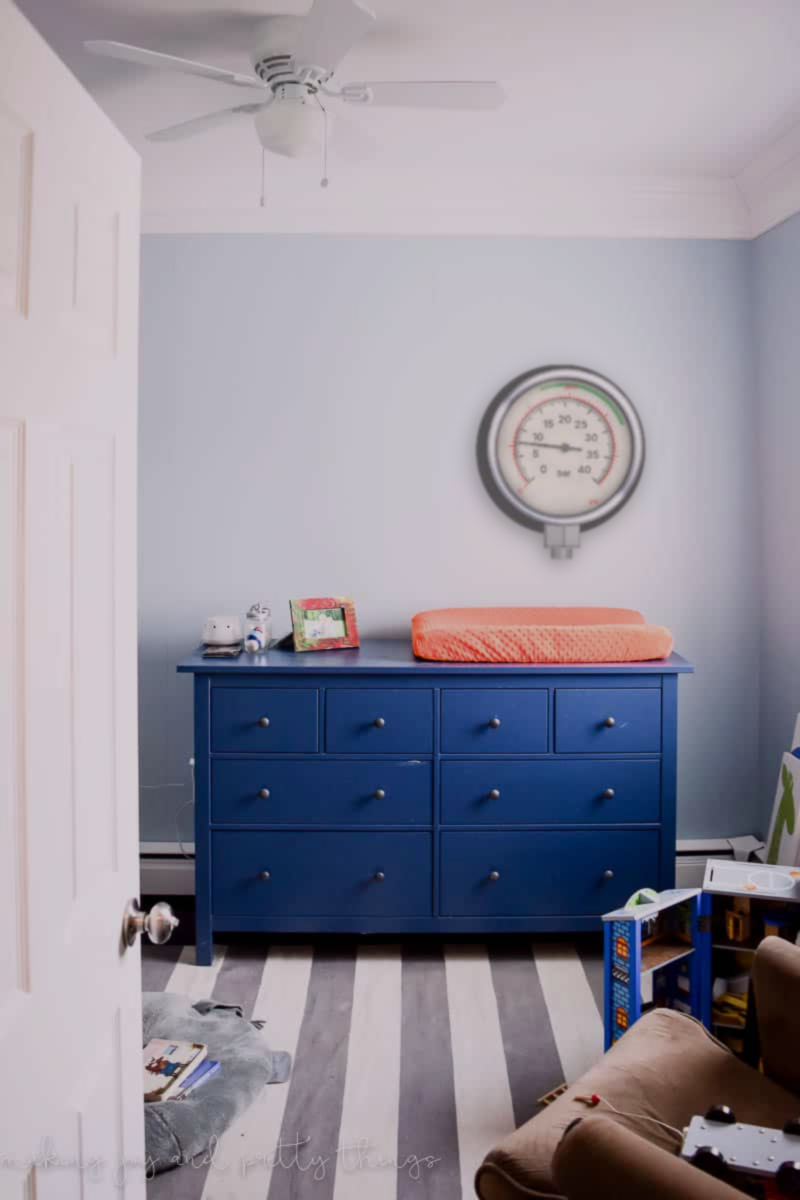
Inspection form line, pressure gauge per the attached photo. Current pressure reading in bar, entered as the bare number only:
7.5
